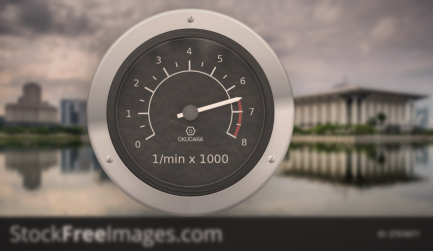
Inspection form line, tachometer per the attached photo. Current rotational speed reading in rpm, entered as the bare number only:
6500
